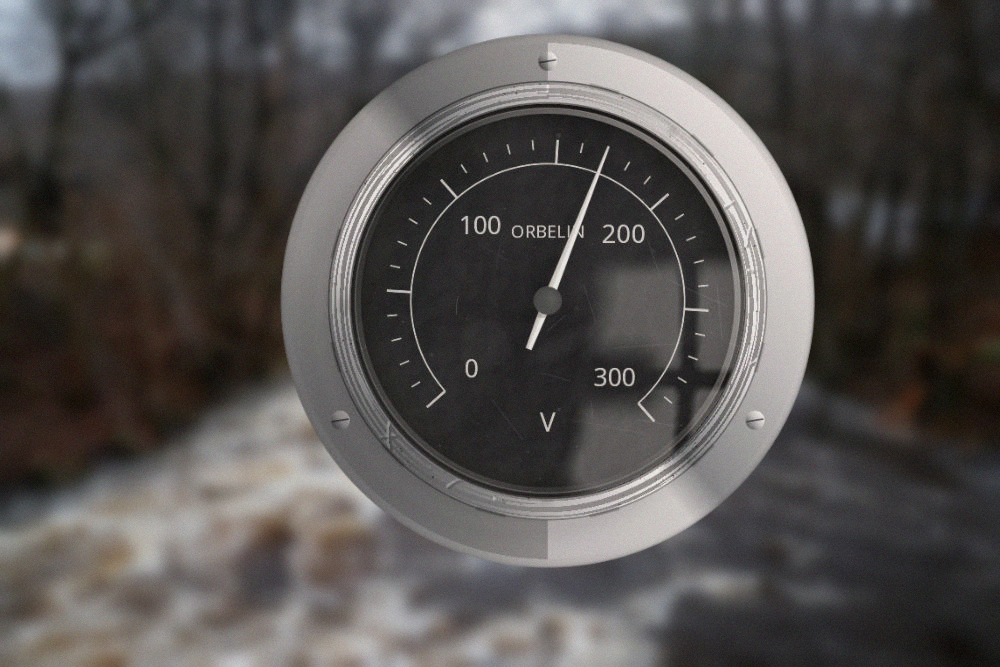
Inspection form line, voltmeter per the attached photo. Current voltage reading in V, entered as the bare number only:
170
